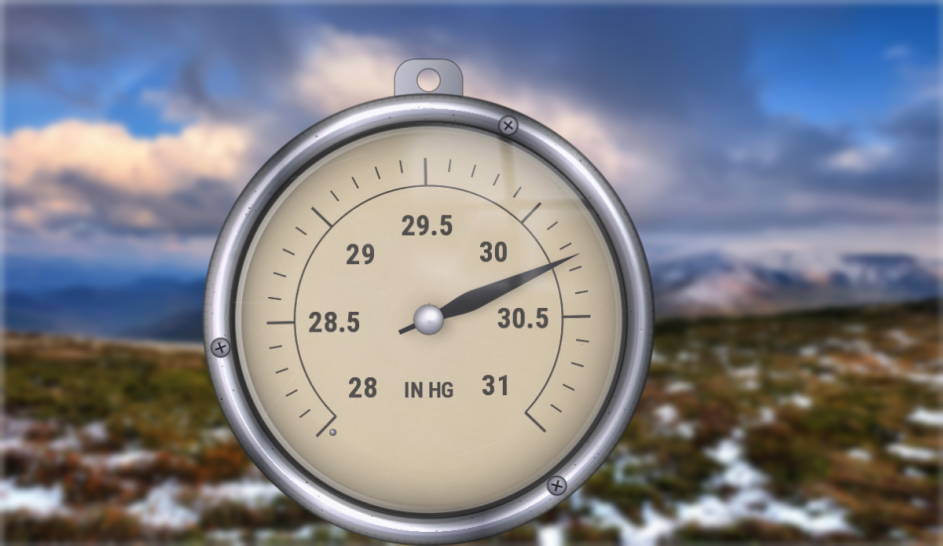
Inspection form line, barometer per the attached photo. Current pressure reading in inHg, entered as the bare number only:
30.25
